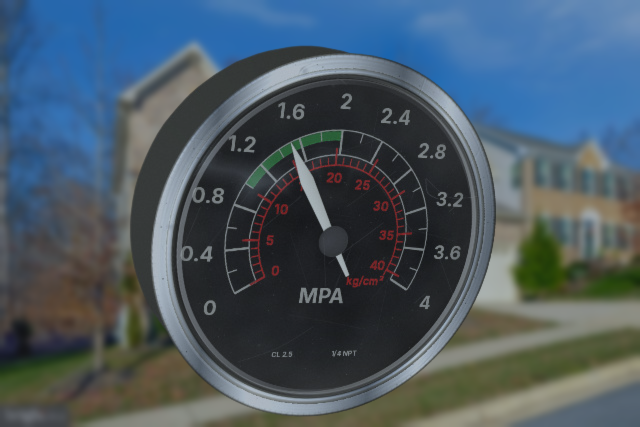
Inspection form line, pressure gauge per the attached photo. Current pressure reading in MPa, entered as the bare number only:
1.5
